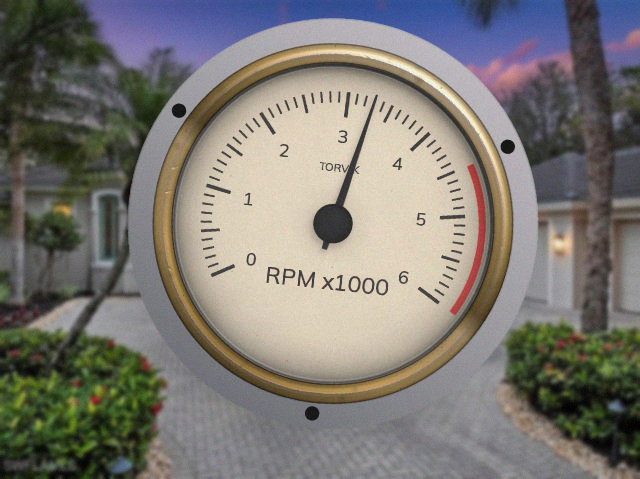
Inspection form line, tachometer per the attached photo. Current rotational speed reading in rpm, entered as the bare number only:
3300
